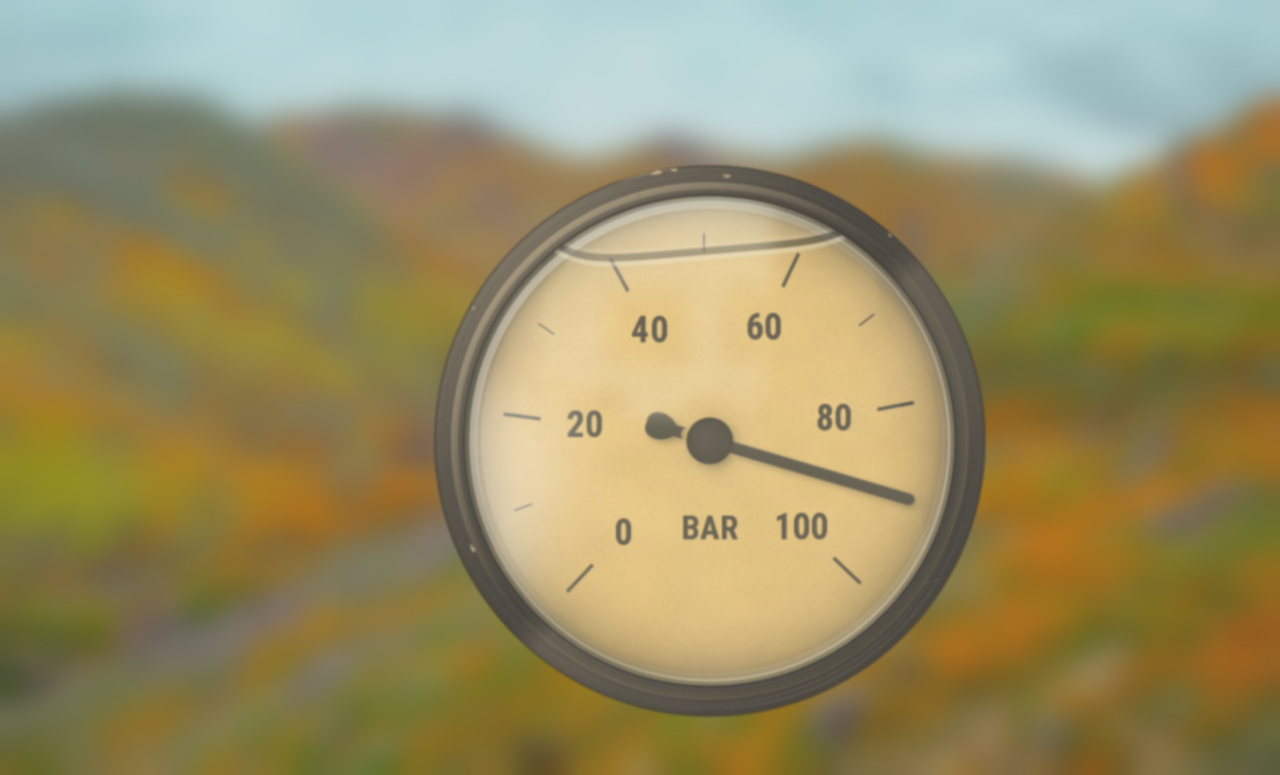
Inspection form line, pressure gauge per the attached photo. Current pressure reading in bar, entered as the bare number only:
90
